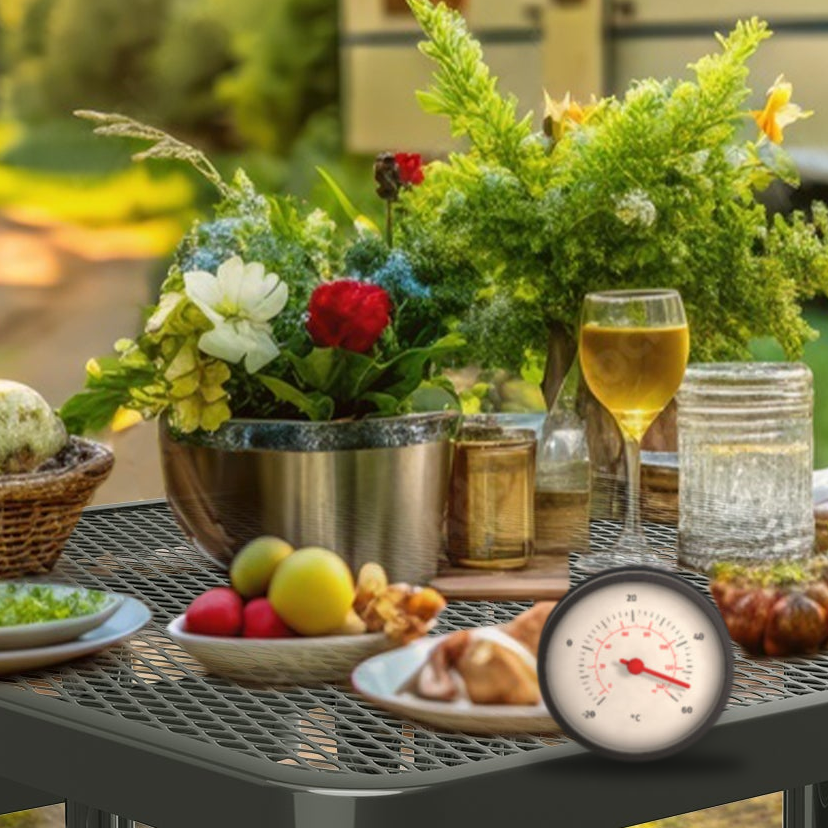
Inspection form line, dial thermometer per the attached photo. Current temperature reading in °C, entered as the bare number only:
54
